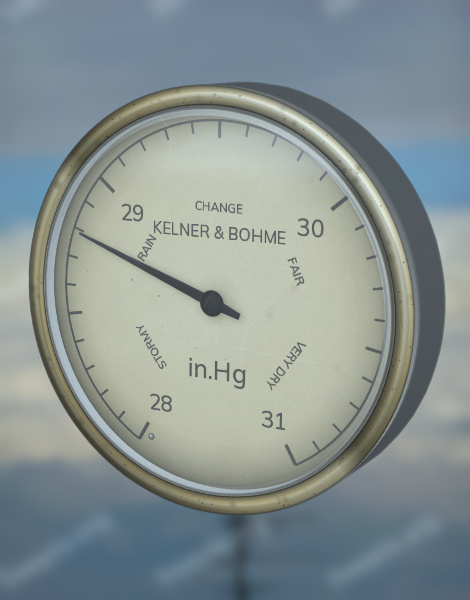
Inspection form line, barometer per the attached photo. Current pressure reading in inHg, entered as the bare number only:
28.8
